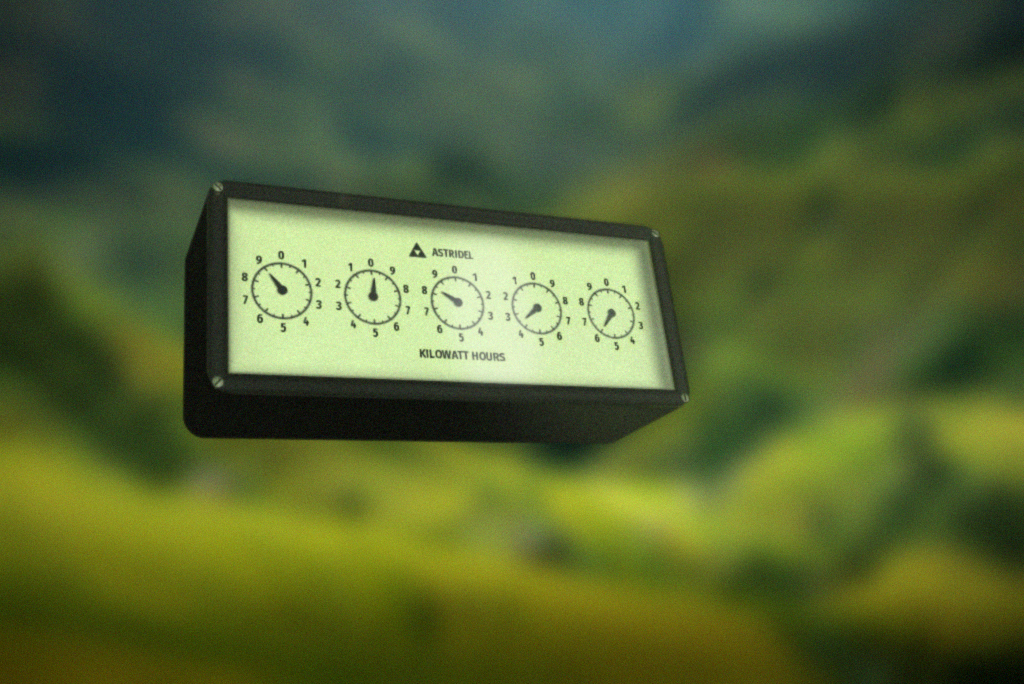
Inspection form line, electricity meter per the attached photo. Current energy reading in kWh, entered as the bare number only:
89836
